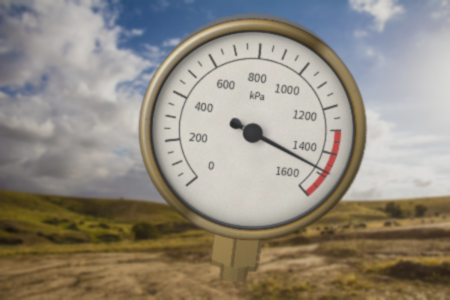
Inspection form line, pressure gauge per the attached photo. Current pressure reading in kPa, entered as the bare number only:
1475
